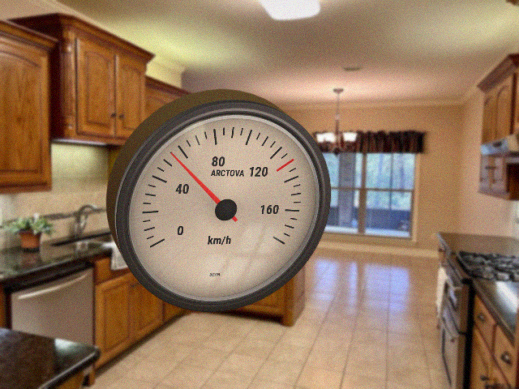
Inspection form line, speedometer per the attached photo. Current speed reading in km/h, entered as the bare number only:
55
